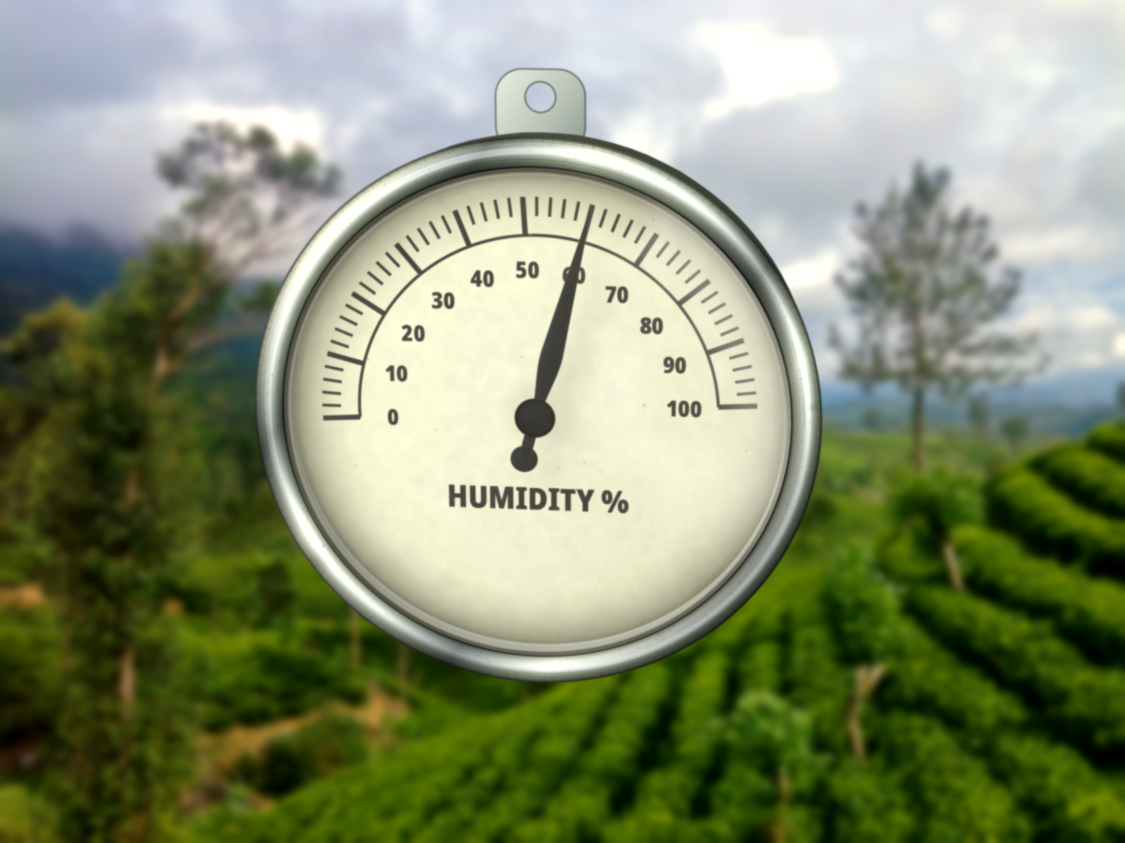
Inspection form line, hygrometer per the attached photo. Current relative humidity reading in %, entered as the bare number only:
60
